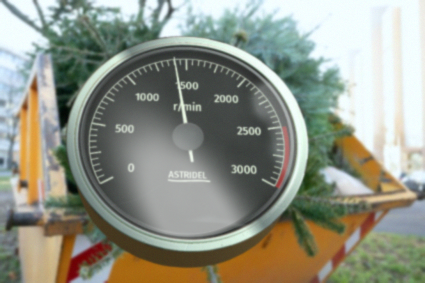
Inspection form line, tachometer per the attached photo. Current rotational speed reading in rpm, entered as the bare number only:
1400
